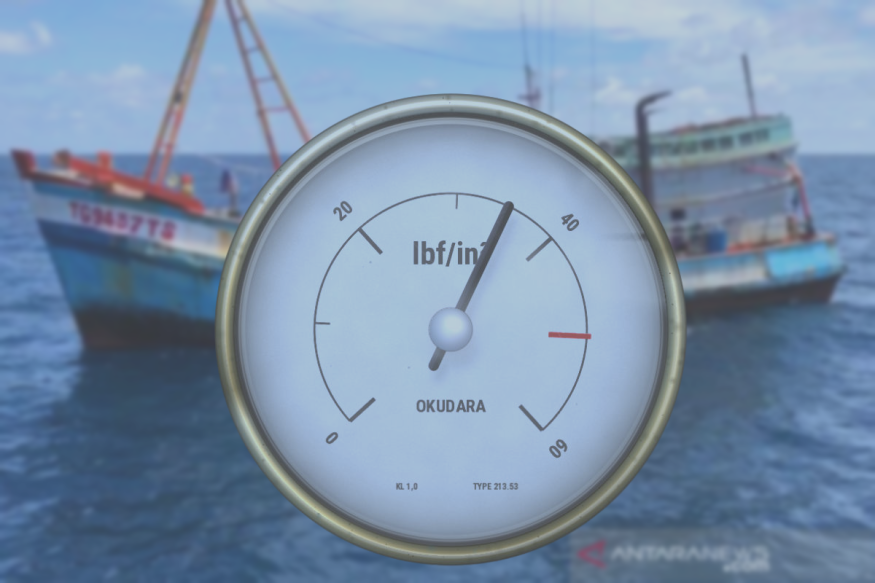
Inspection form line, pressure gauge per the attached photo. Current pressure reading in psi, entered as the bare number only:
35
